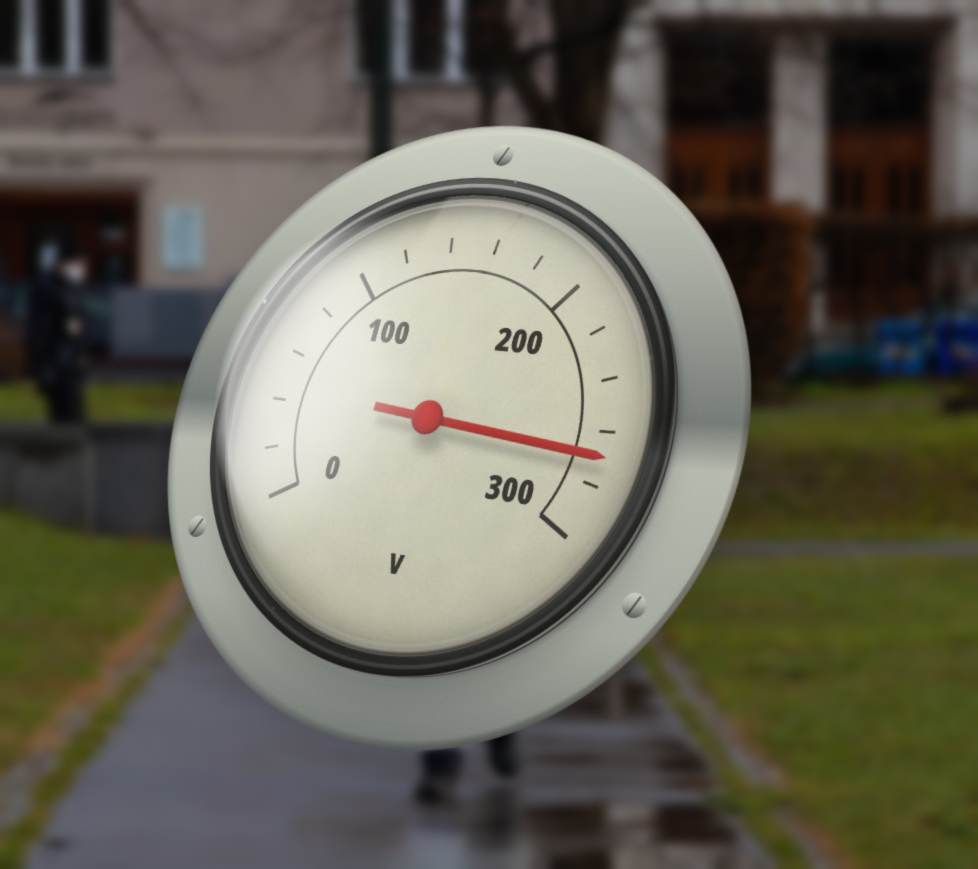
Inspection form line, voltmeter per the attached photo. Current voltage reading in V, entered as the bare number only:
270
